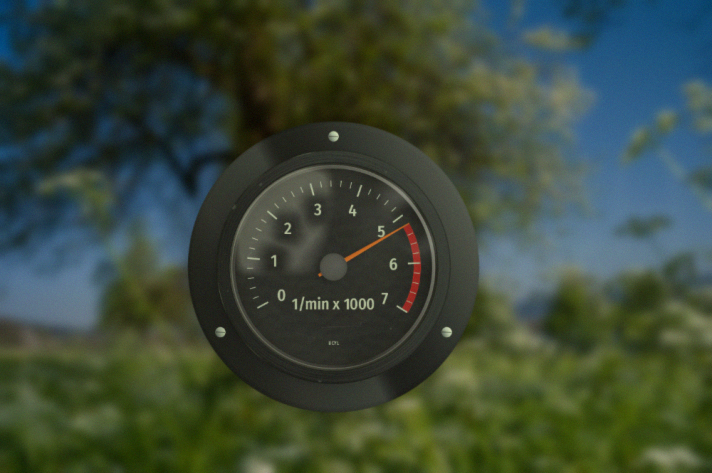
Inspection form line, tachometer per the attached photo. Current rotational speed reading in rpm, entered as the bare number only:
5200
